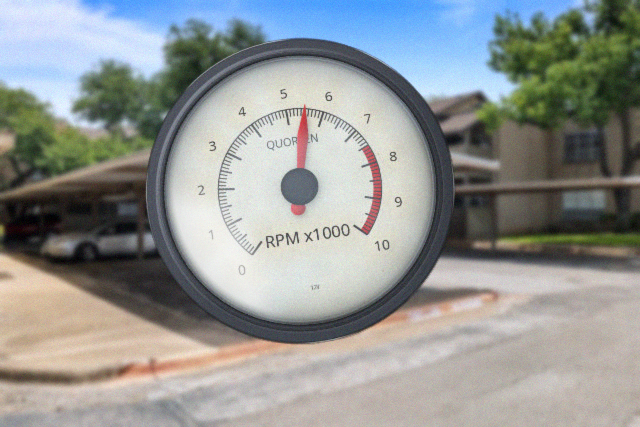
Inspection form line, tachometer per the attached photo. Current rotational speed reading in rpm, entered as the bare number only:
5500
